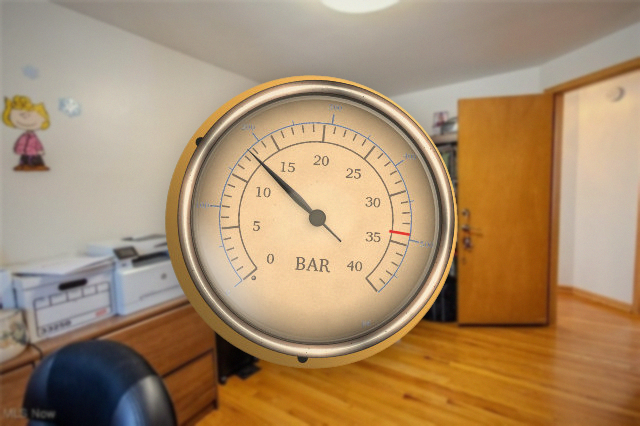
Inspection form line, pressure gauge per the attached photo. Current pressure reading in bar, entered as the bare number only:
12.5
